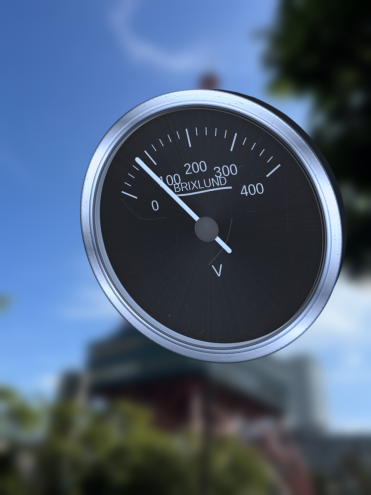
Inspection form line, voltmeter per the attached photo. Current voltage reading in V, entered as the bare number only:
80
